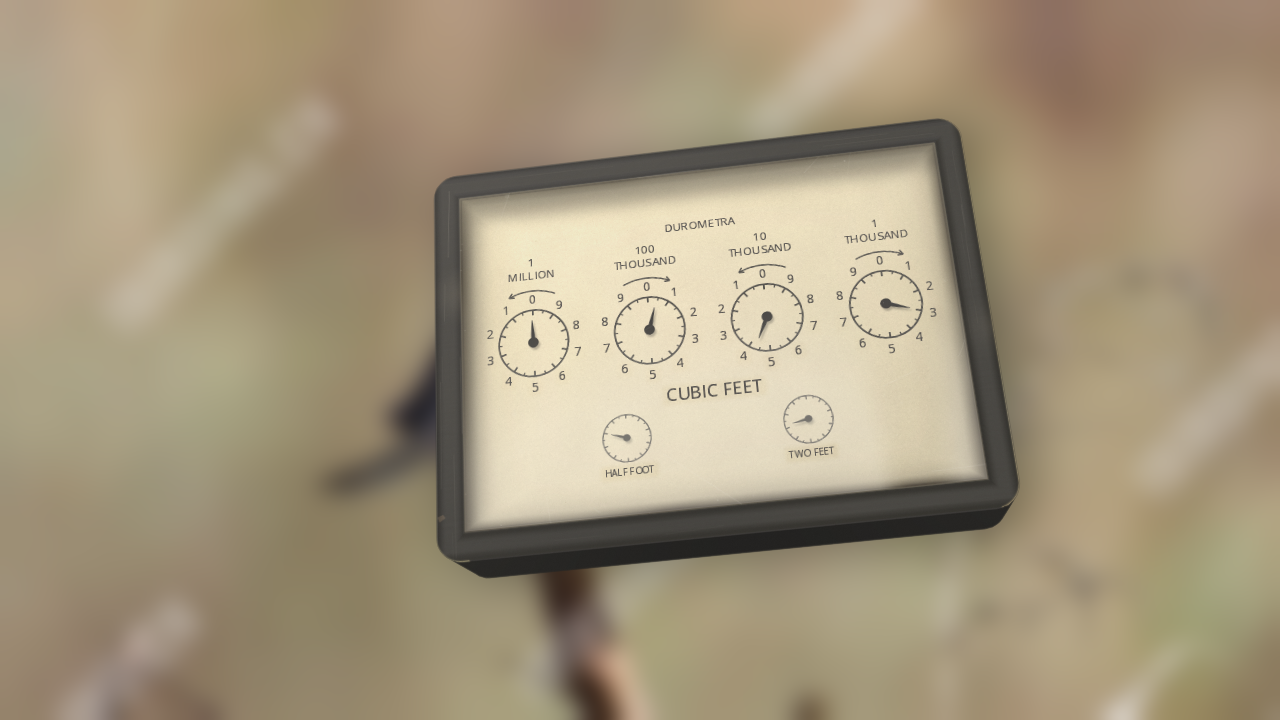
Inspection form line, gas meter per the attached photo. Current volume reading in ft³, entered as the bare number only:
4300
